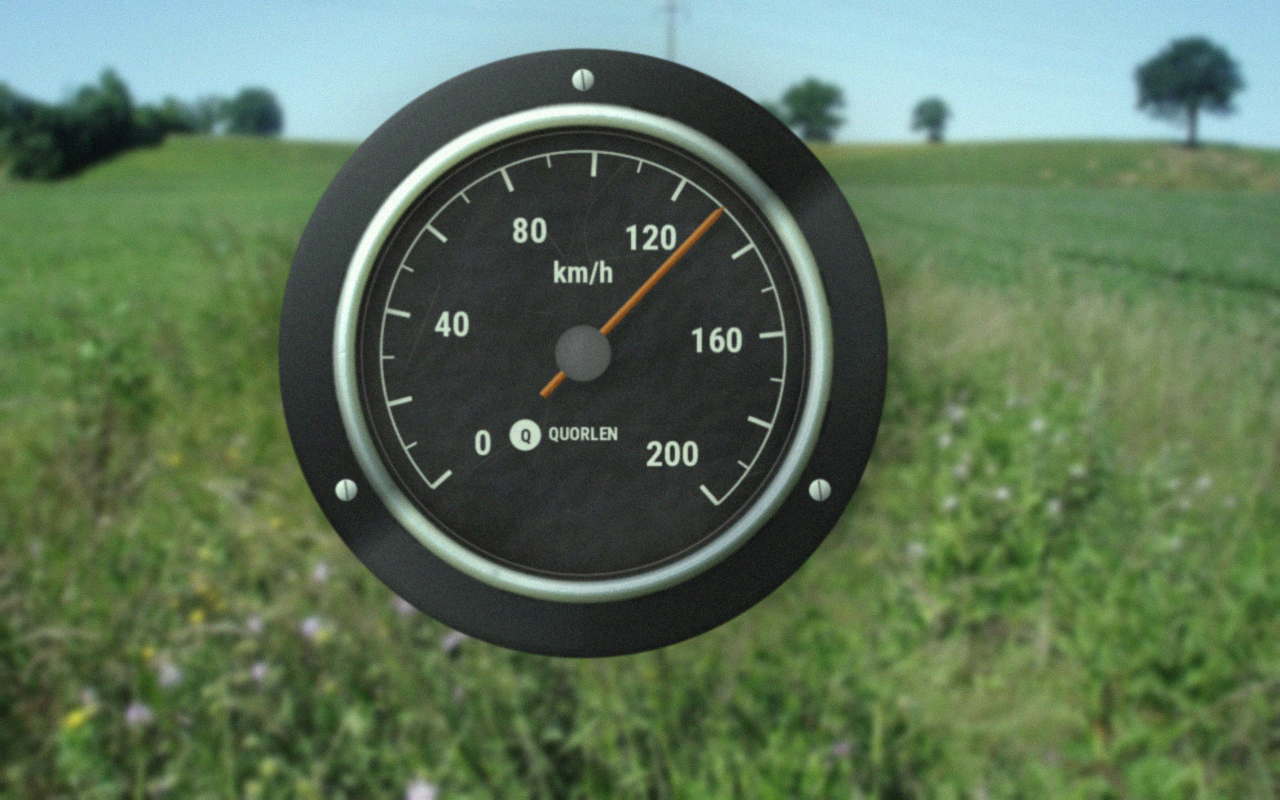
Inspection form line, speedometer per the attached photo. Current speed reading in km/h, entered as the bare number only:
130
